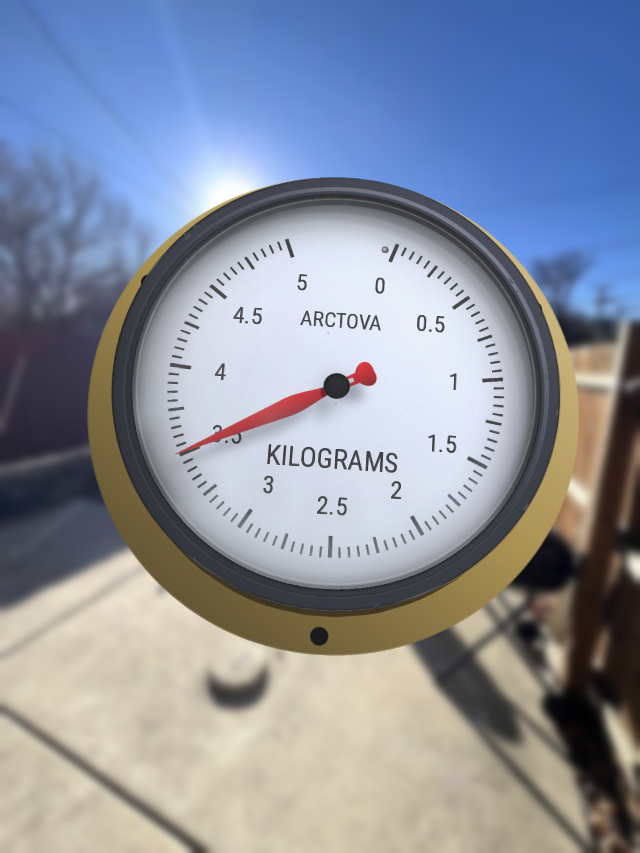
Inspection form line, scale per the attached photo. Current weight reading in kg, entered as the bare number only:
3.5
